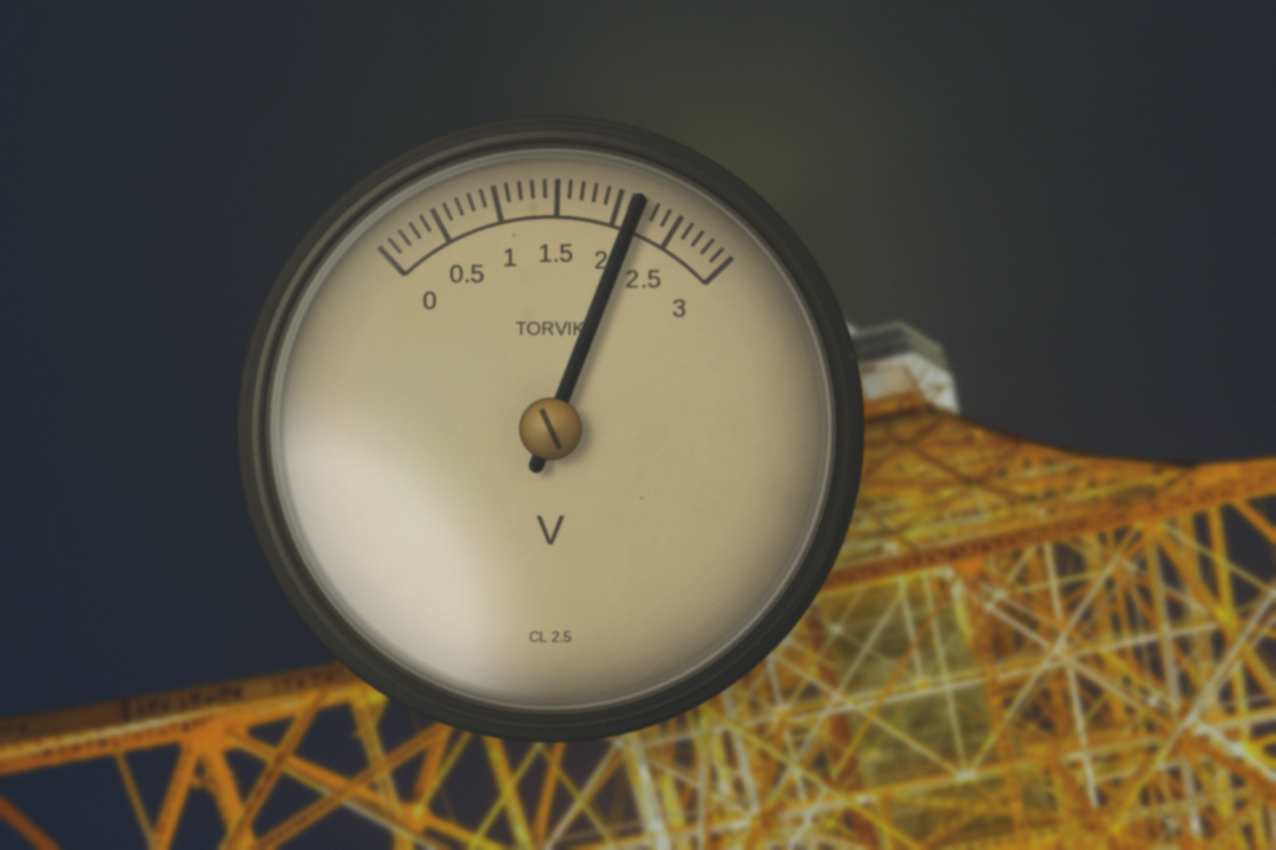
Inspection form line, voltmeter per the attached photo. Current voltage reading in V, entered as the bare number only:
2.15
